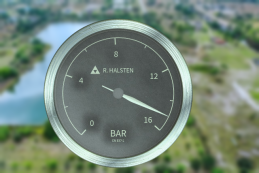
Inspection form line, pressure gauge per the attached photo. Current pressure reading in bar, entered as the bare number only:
15
